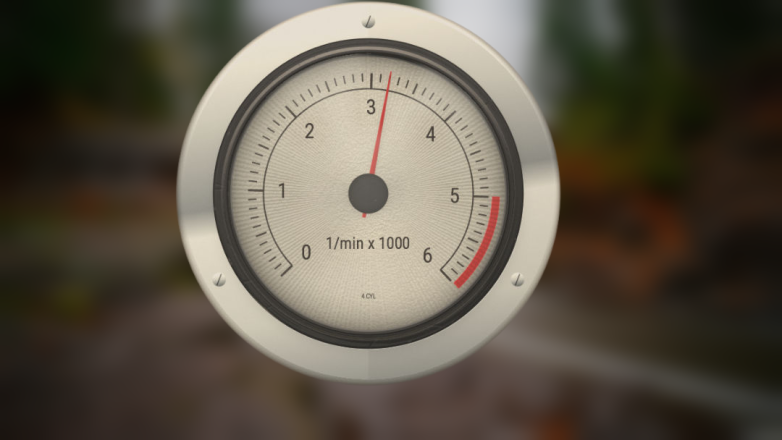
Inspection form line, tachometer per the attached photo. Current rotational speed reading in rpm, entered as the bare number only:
3200
